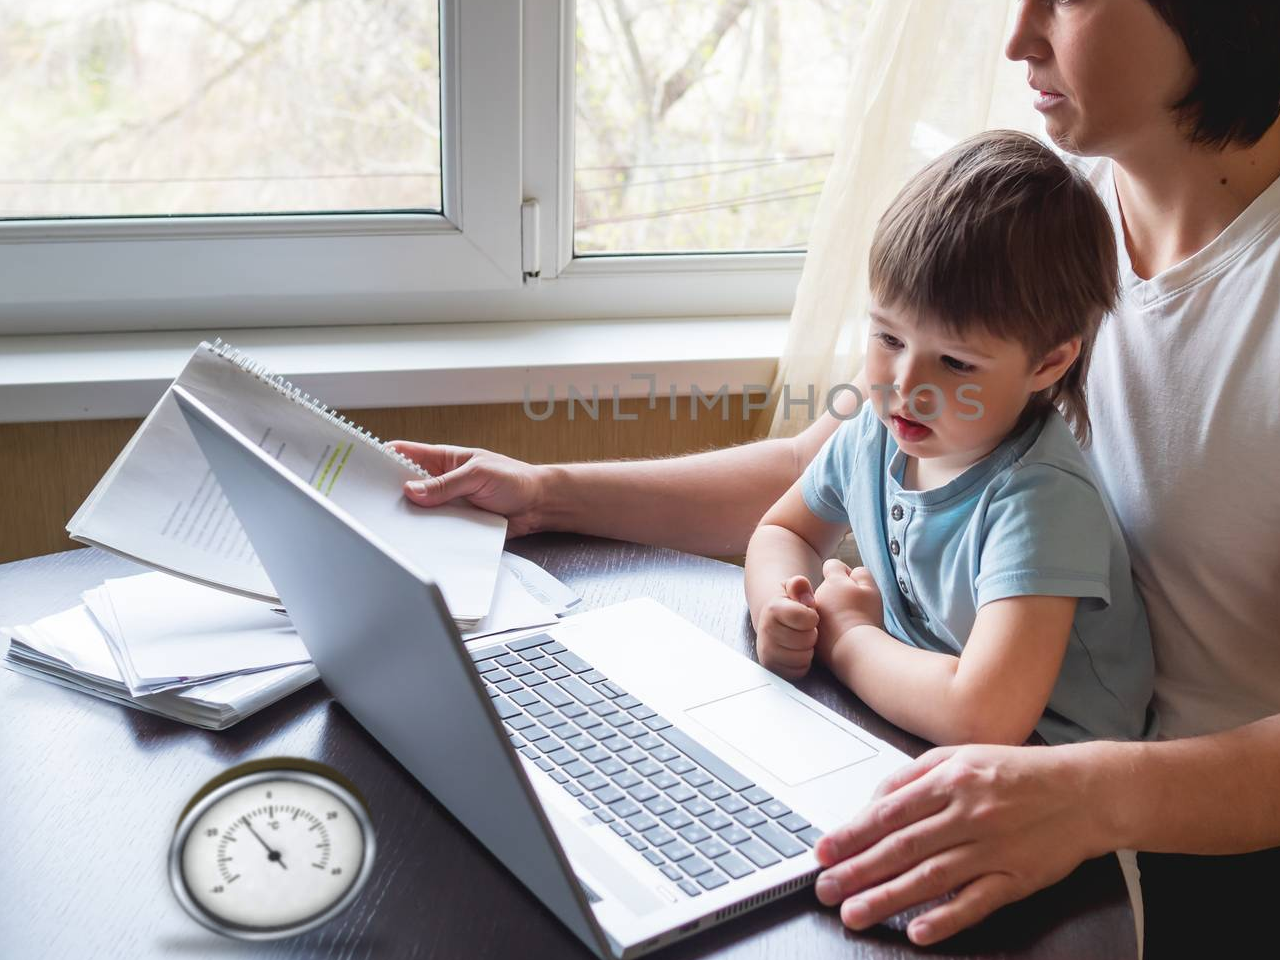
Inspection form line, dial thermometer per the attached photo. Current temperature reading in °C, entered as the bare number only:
-10
